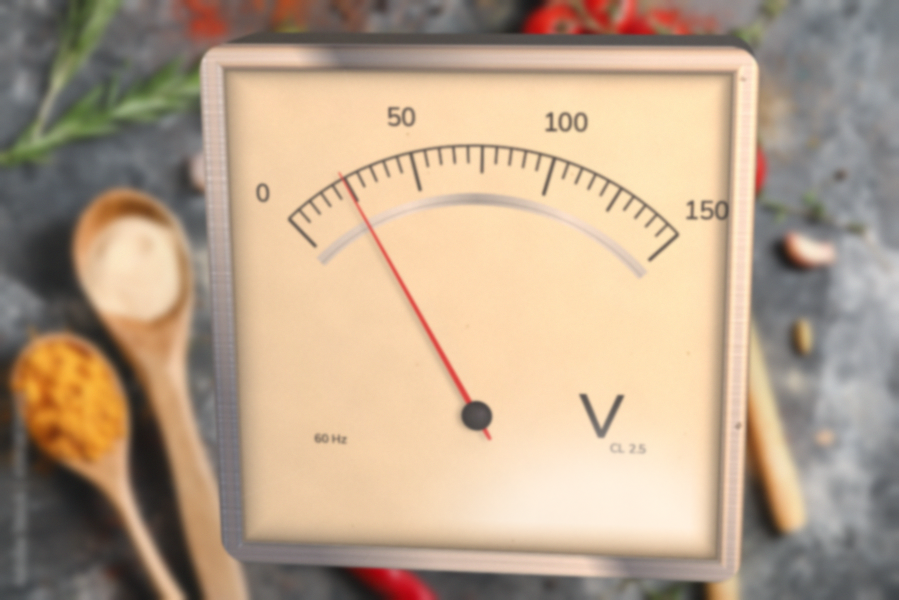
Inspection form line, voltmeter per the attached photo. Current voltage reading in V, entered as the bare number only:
25
